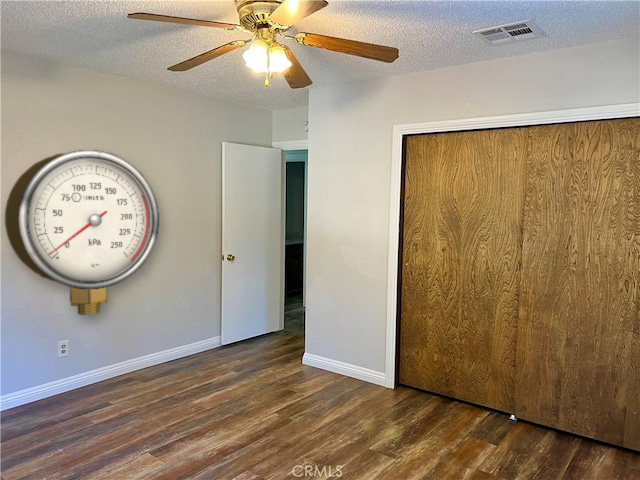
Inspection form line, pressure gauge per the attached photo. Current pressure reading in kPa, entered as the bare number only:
5
